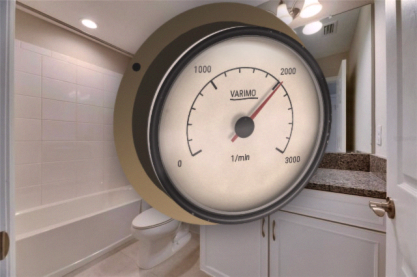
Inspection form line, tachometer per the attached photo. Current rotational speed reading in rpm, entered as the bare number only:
2000
